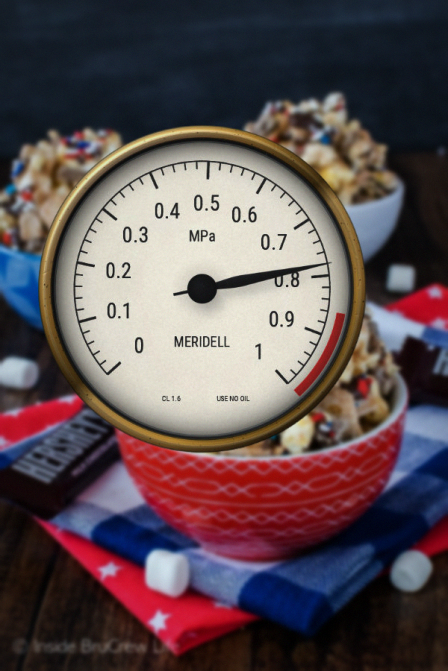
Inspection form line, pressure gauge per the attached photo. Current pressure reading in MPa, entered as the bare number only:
0.78
